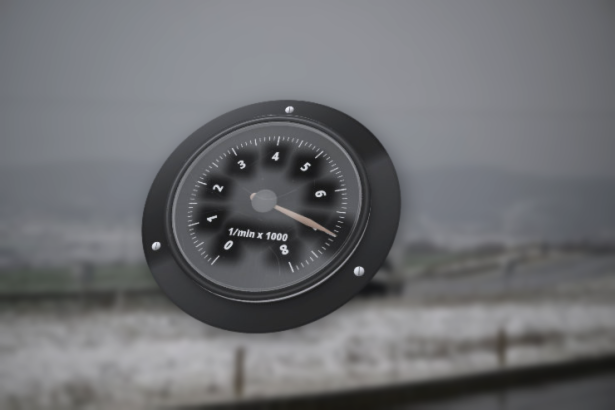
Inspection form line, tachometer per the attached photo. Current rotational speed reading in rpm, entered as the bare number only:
7000
